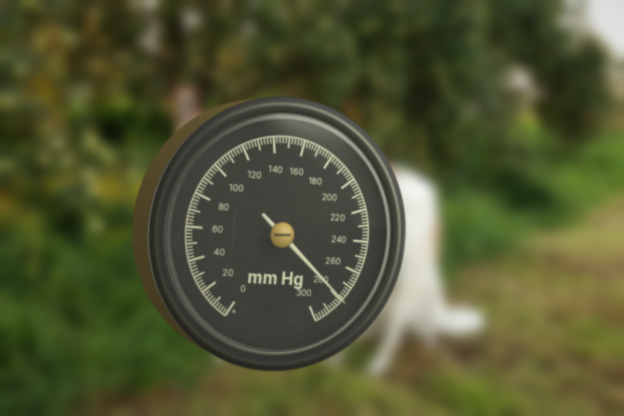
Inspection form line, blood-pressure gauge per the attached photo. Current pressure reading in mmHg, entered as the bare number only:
280
